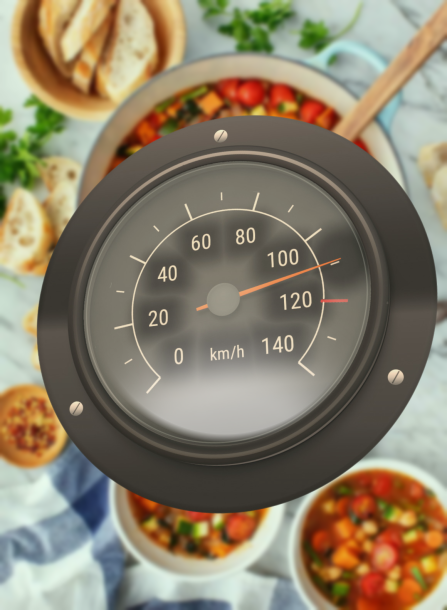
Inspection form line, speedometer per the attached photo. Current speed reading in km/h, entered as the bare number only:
110
